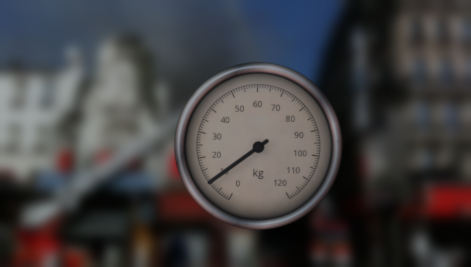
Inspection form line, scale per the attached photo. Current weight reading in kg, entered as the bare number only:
10
